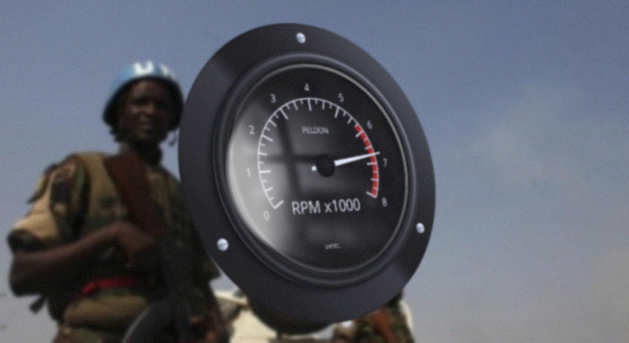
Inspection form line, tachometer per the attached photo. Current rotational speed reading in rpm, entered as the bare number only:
6750
